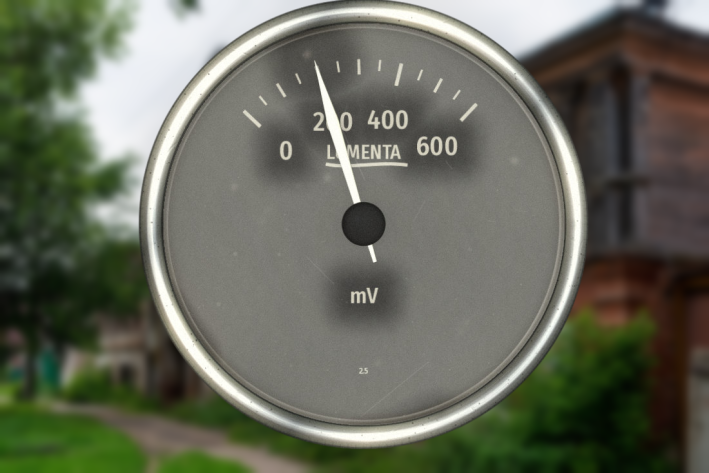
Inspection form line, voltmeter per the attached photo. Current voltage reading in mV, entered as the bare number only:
200
